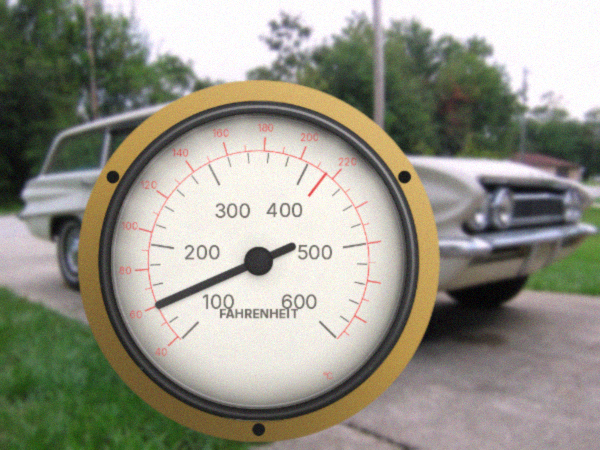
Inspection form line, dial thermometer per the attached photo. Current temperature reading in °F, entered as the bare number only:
140
